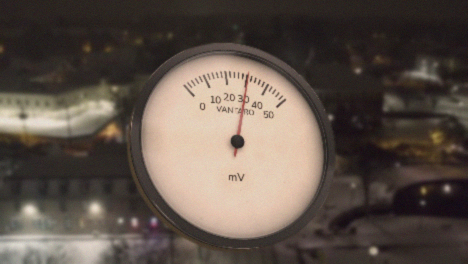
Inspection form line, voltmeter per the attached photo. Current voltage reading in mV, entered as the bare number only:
30
